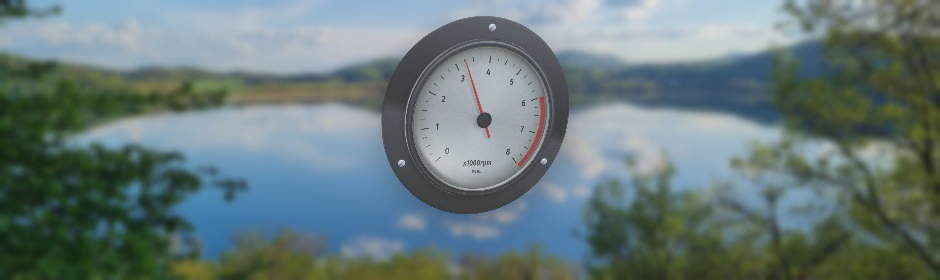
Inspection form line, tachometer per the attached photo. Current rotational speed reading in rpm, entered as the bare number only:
3250
